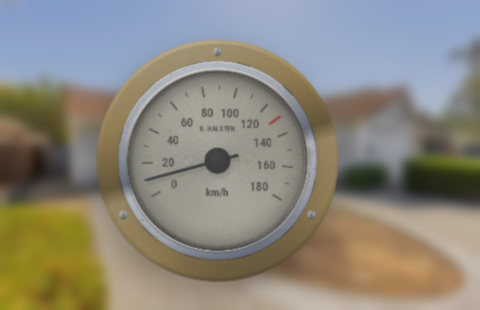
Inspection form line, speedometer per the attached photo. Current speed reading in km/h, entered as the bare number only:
10
